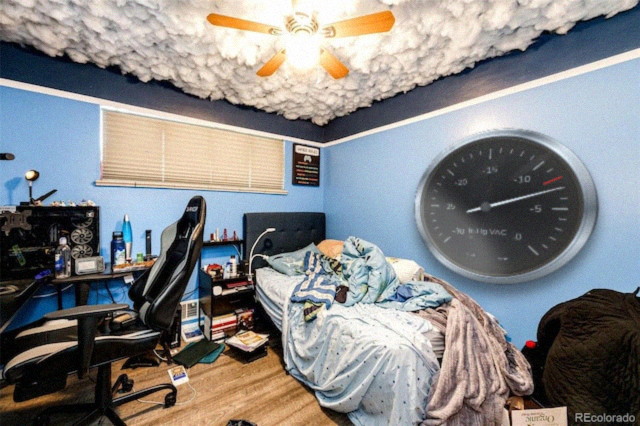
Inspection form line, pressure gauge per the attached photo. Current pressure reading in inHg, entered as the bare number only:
-7
